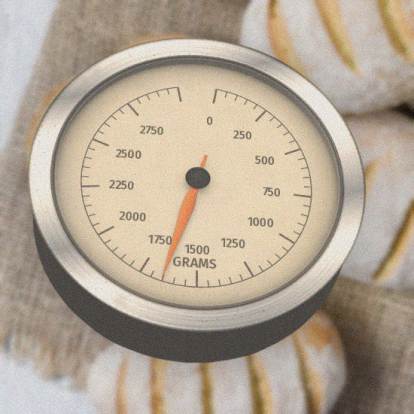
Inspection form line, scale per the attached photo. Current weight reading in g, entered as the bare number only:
1650
